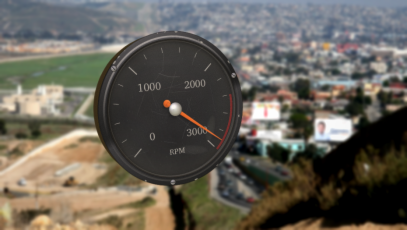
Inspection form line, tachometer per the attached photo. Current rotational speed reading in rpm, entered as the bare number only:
2900
